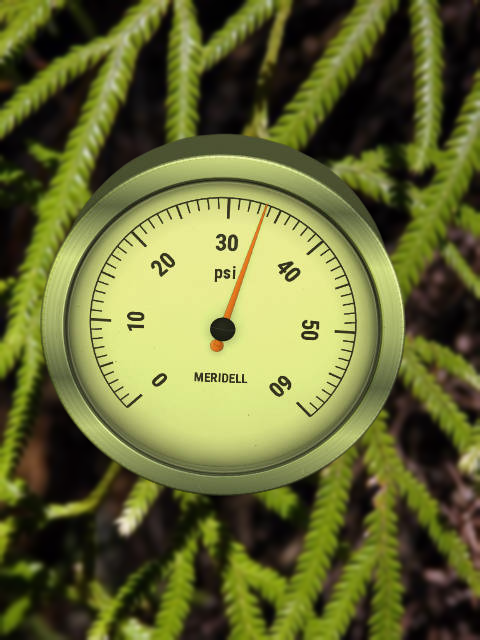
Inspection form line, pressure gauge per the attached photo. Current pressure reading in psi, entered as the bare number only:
33.5
